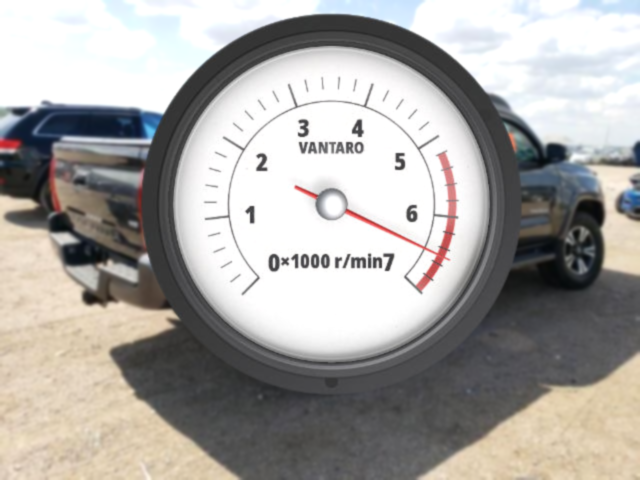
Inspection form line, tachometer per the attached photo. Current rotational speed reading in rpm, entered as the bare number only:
6500
